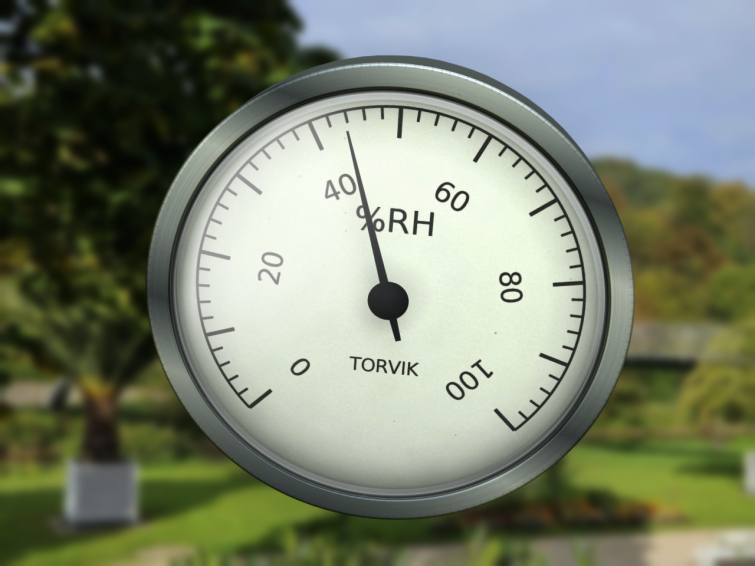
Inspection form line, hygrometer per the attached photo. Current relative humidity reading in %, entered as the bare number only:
44
